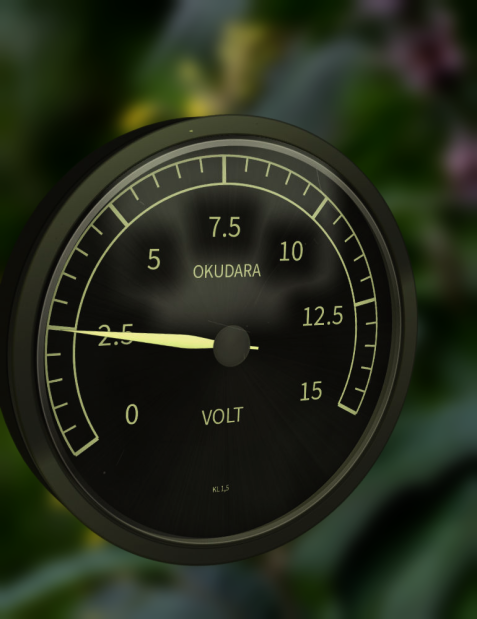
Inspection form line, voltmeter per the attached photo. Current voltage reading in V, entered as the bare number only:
2.5
